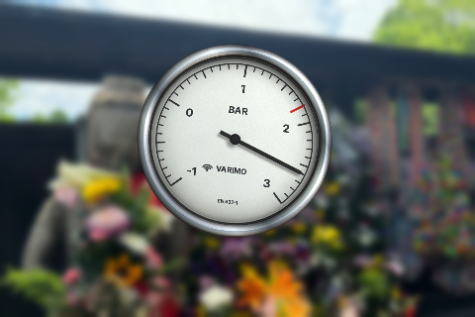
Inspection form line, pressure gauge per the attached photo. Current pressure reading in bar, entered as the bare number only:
2.6
